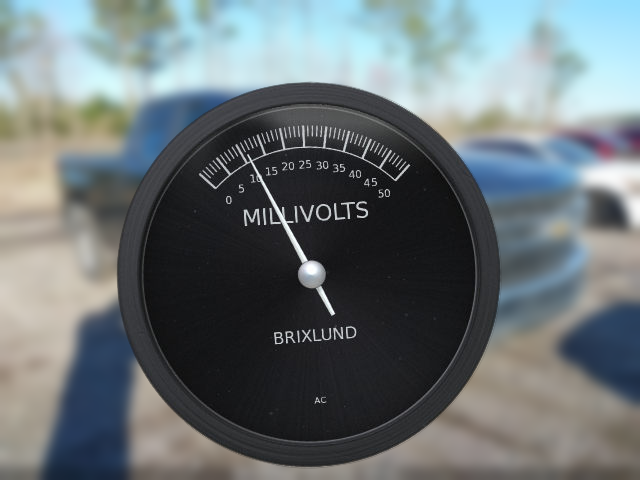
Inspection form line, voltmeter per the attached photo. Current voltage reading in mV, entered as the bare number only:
11
